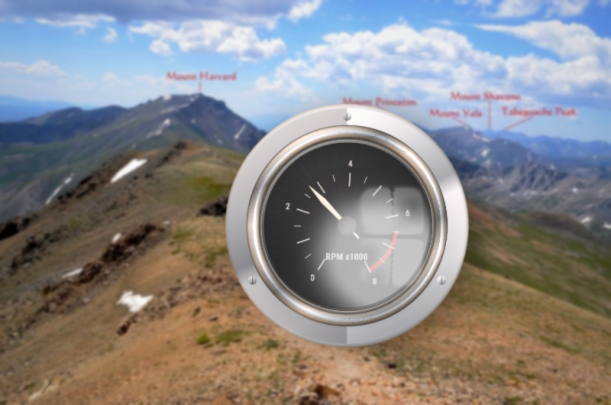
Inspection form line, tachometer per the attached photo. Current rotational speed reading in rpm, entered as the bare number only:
2750
